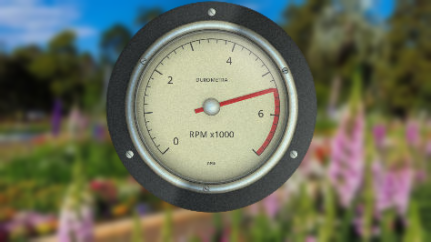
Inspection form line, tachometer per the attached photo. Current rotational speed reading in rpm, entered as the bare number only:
5400
